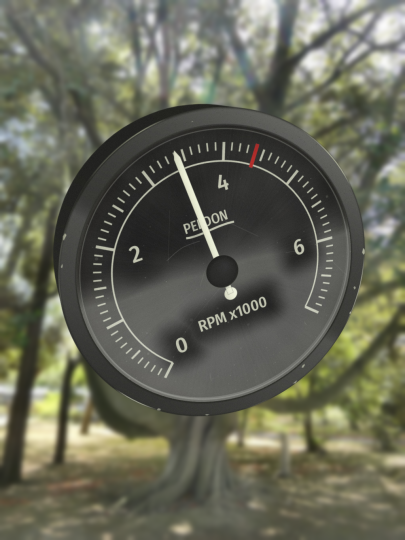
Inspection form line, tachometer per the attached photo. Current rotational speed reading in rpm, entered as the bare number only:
3400
